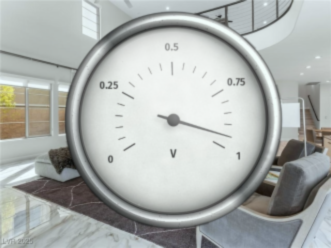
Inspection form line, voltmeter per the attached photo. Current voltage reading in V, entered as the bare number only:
0.95
